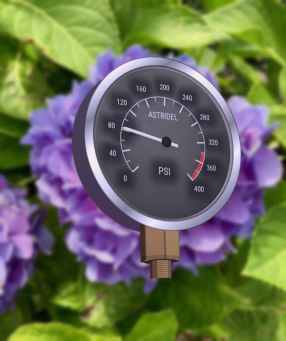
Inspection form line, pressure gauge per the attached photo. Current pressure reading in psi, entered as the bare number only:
80
